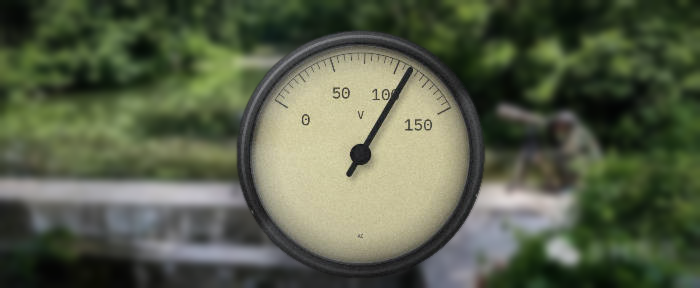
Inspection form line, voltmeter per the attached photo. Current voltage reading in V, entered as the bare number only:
110
